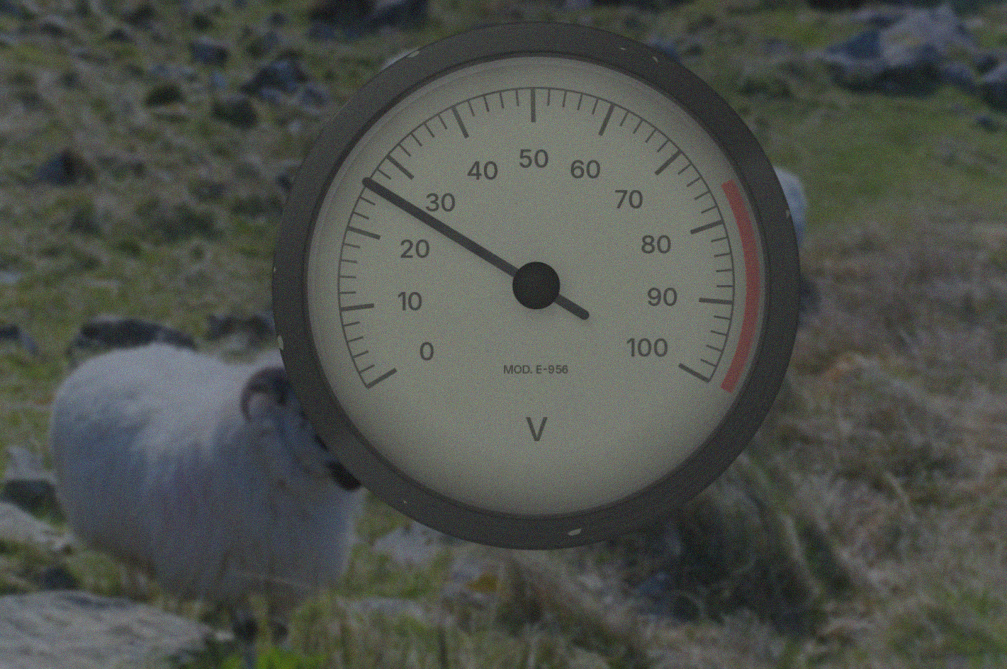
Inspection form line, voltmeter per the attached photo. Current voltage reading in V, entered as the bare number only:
26
